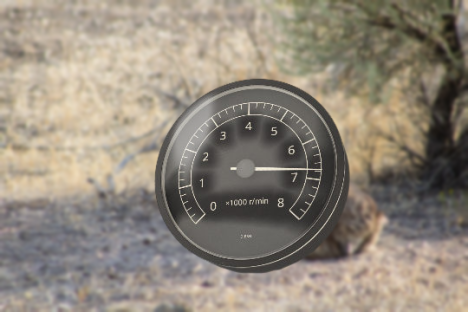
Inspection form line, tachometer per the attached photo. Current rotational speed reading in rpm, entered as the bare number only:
6800
